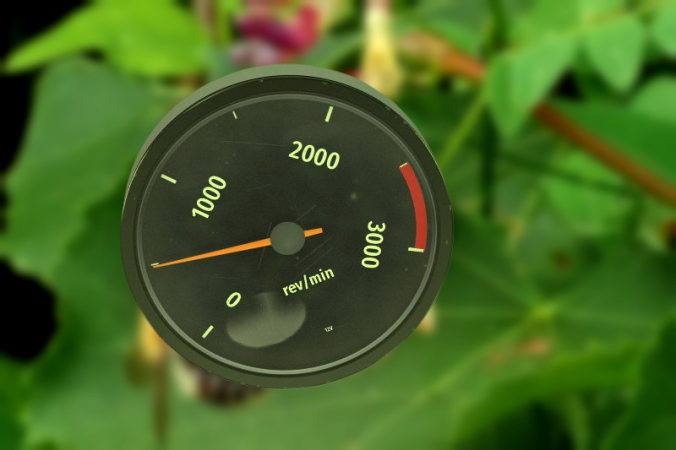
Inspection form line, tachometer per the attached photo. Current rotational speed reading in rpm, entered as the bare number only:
500
